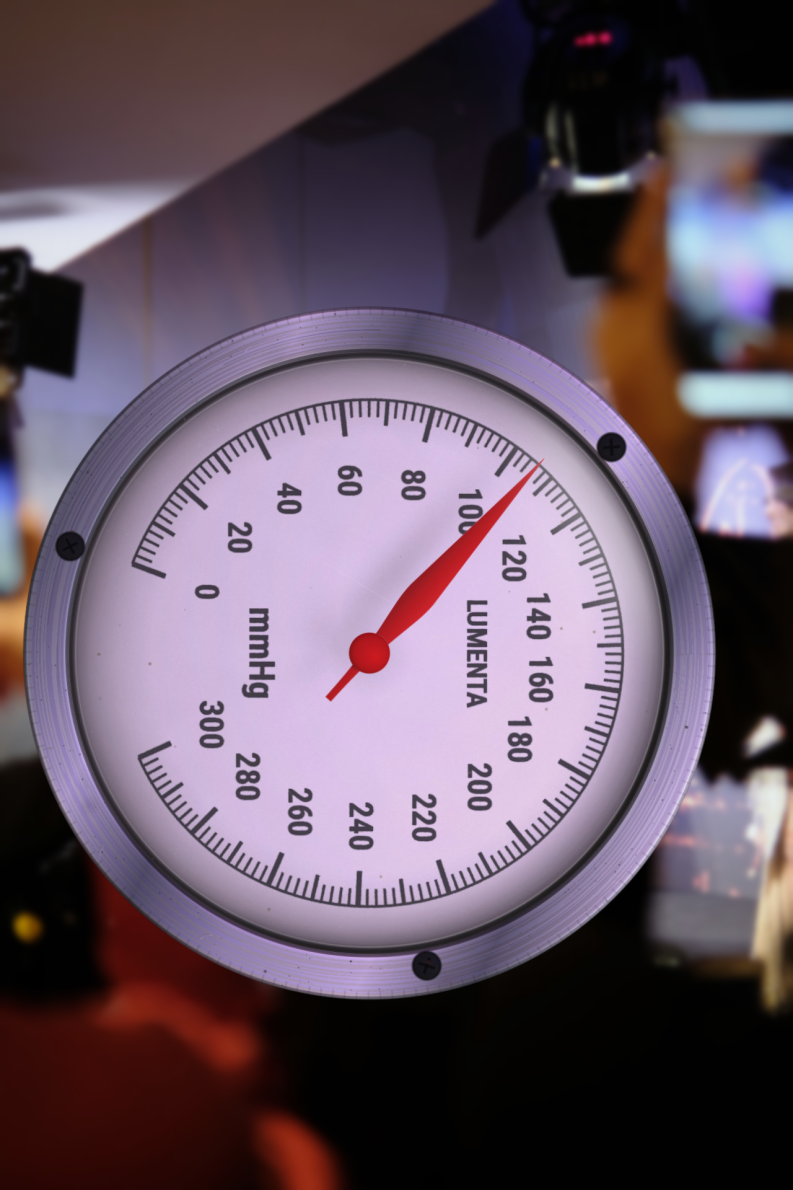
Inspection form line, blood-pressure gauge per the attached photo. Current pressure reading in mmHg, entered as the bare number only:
106
